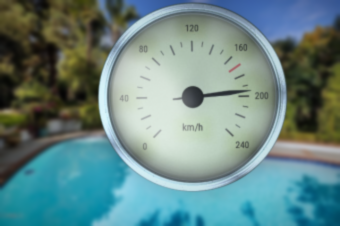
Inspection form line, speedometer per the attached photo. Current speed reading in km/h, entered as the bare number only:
195
